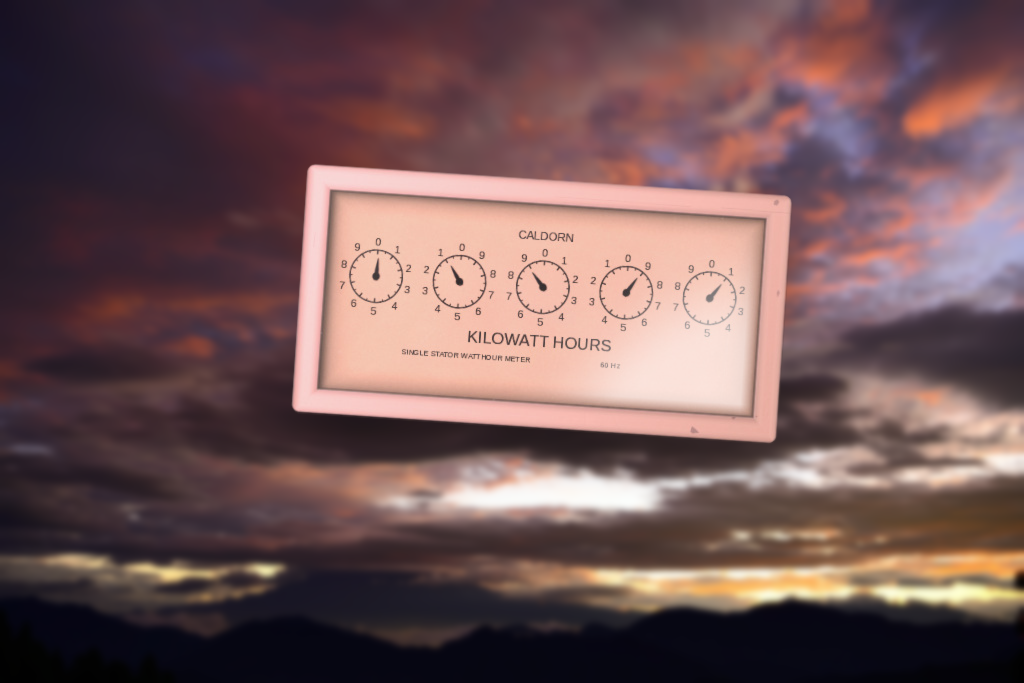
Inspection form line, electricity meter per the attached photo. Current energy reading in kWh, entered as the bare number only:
891
